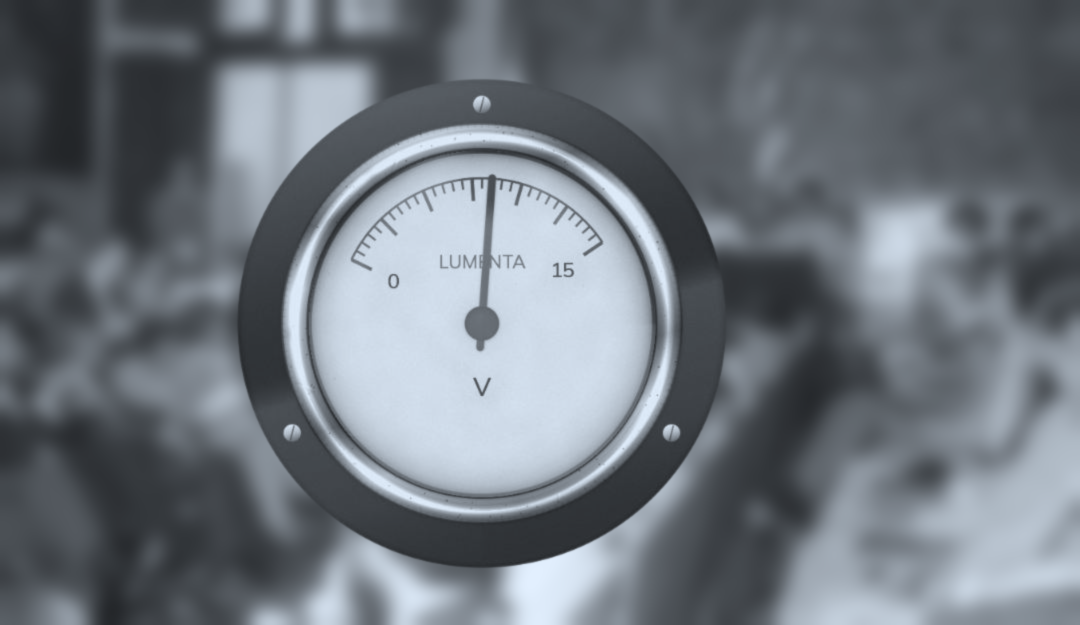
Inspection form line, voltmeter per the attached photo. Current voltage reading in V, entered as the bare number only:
8.5
